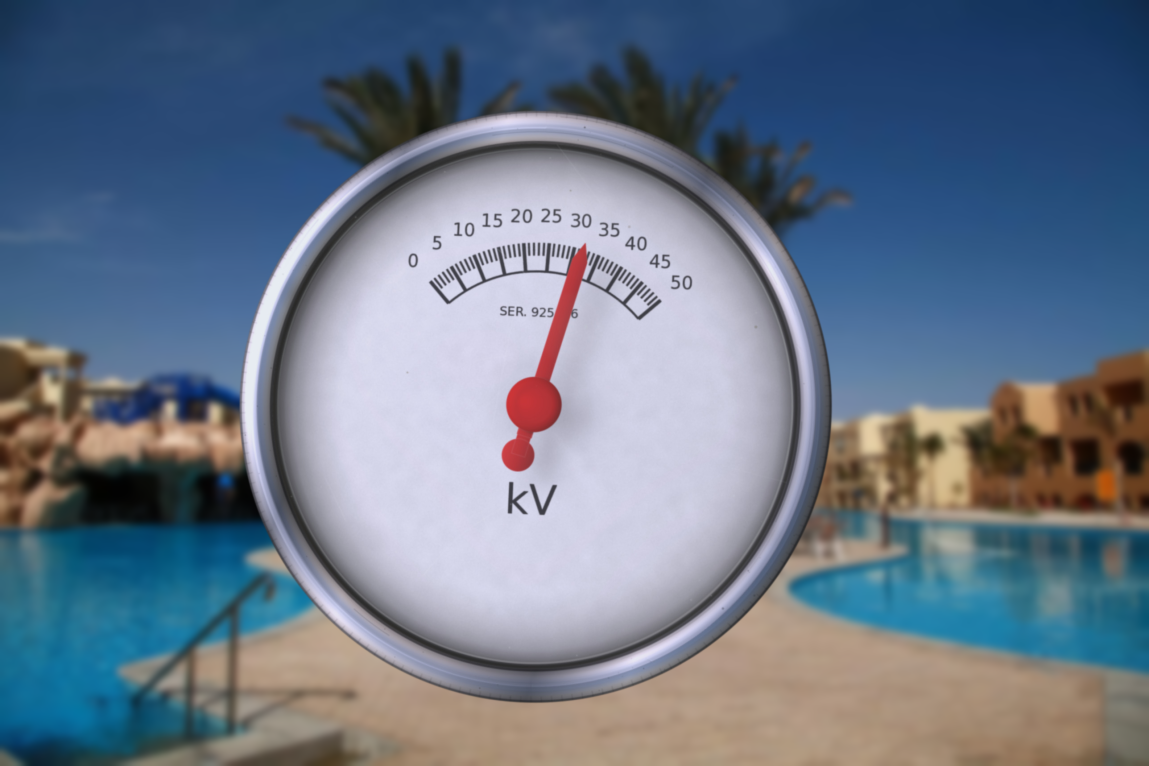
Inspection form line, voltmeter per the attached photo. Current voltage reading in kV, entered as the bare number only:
32
